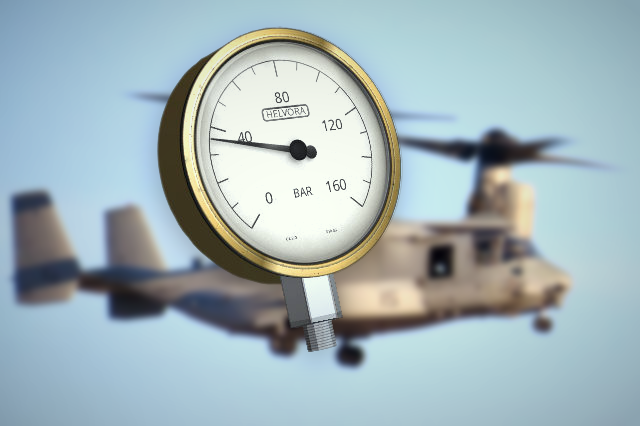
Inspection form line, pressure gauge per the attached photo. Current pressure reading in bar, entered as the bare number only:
35
